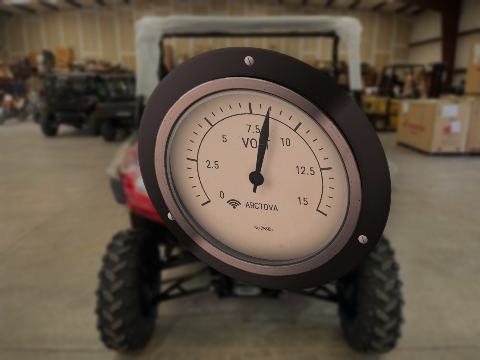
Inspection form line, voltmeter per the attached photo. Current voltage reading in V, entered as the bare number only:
8.5
